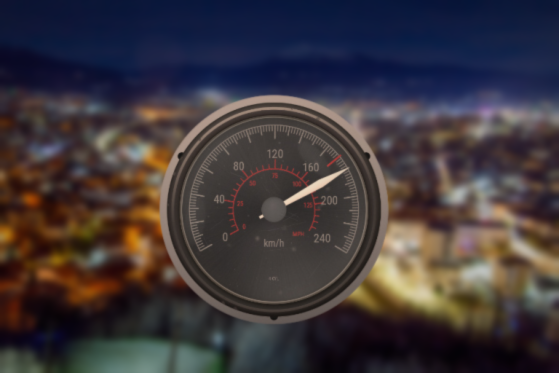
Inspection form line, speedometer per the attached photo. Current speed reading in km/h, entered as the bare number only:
180
